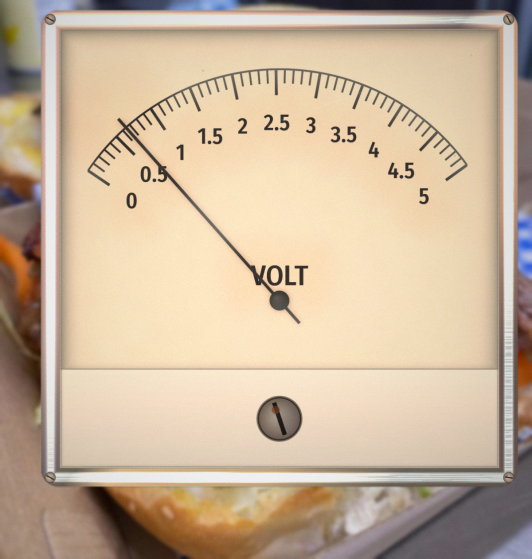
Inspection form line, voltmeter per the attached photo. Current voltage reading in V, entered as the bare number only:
0.65
